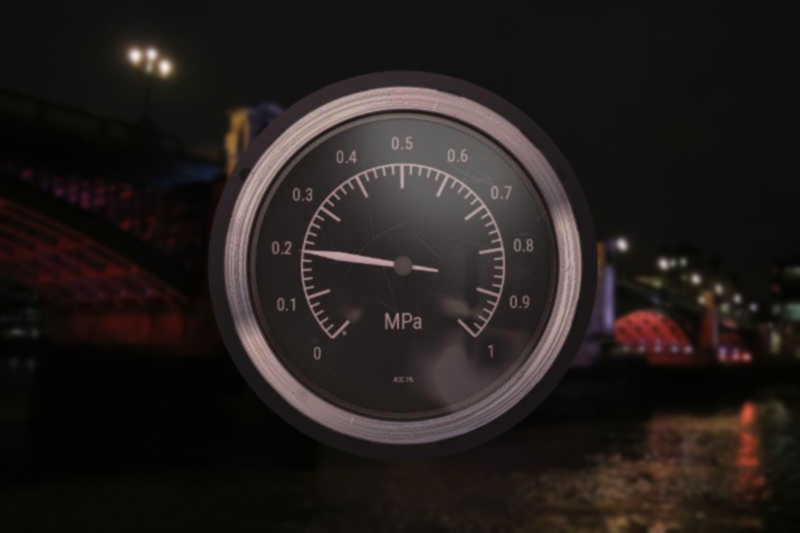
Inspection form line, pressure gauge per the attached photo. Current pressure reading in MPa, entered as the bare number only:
0.2
